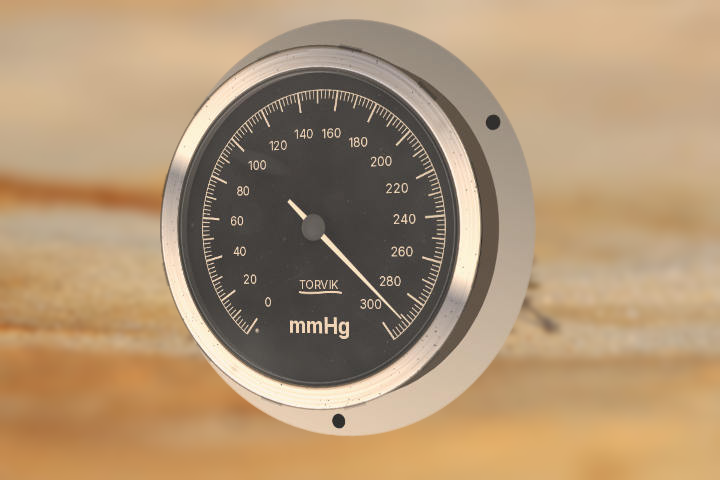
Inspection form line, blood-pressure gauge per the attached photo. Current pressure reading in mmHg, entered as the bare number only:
290
